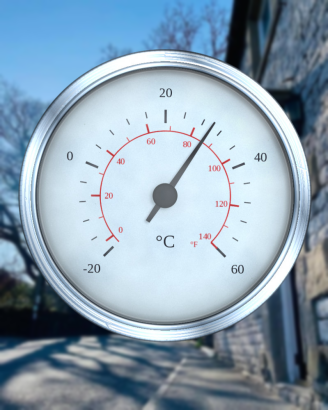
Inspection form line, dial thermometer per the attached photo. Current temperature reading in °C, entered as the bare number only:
30
